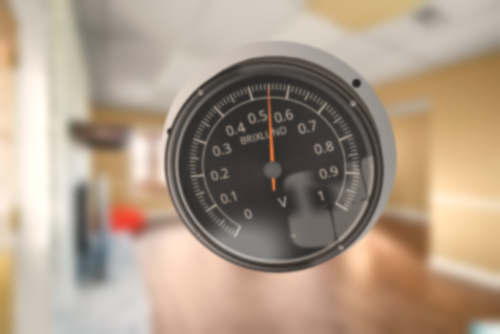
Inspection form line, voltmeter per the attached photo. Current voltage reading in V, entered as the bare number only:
0.55
